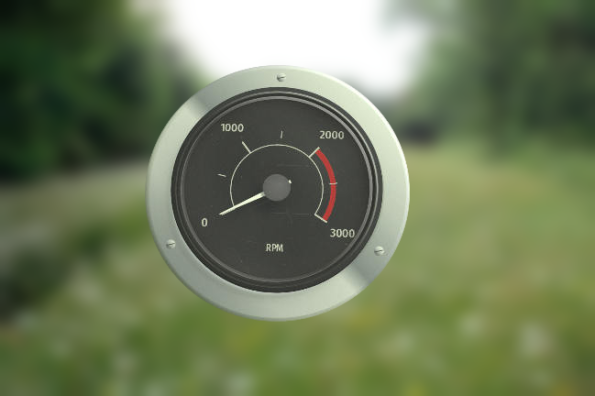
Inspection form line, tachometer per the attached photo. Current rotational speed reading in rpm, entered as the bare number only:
0
